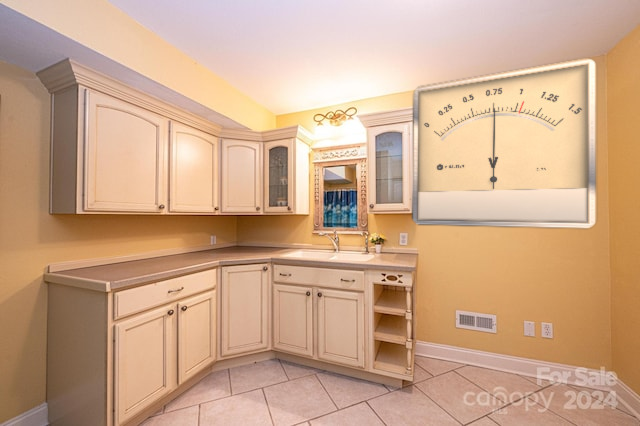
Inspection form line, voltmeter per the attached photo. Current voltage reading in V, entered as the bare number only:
0.75
